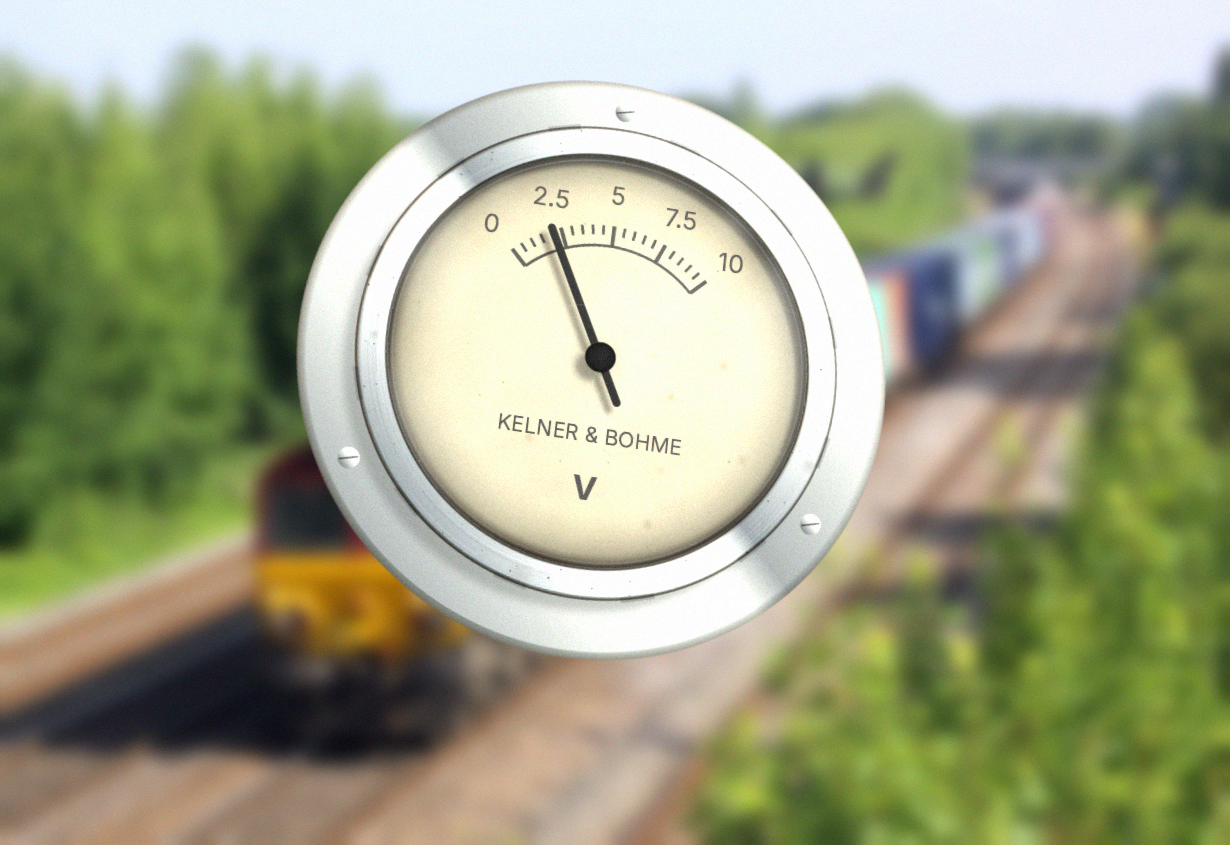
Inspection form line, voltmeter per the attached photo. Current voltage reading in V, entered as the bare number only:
2
